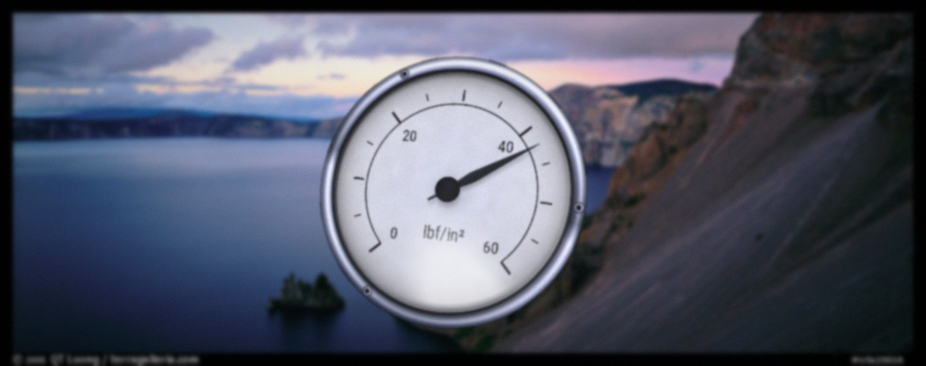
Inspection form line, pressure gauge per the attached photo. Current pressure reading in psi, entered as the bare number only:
42.5
